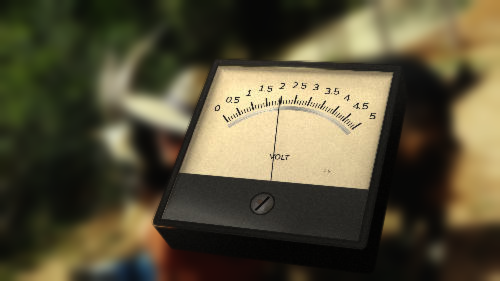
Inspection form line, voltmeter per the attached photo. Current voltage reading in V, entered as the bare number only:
2
